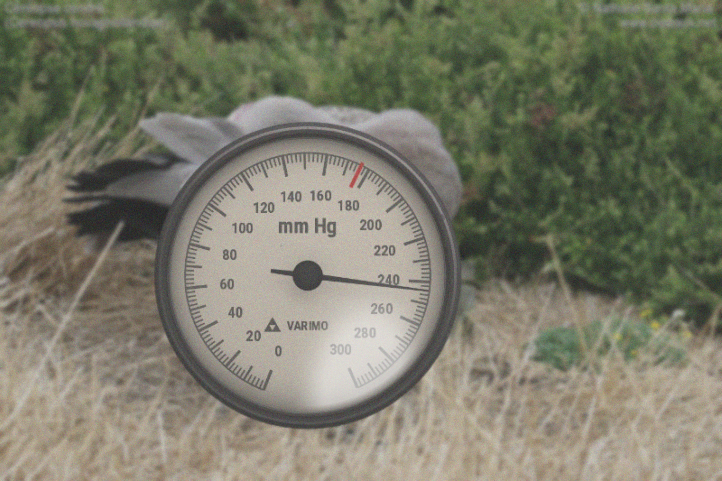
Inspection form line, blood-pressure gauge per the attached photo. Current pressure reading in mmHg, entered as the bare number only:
244
